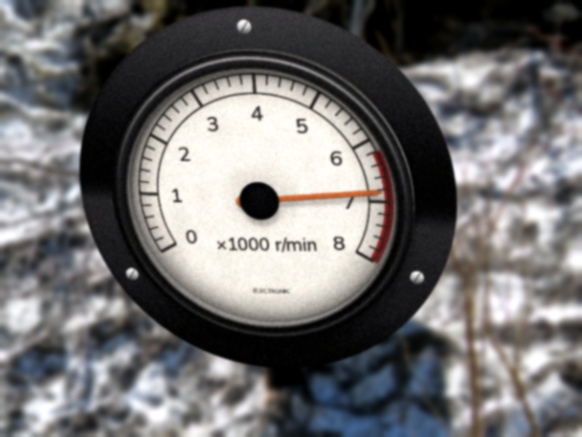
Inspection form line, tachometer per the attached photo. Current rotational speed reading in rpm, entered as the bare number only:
6800
